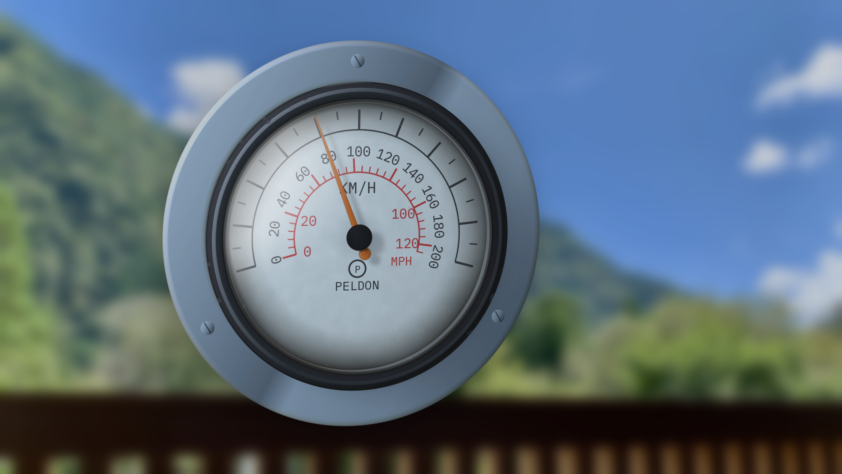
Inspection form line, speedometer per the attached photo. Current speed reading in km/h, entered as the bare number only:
80
